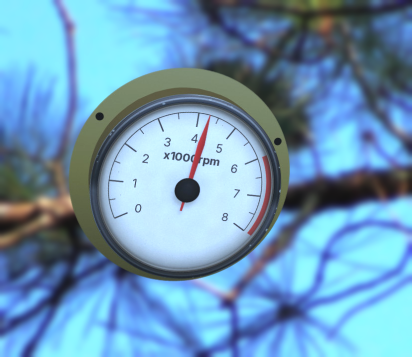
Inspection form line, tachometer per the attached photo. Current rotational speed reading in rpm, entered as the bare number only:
4250
